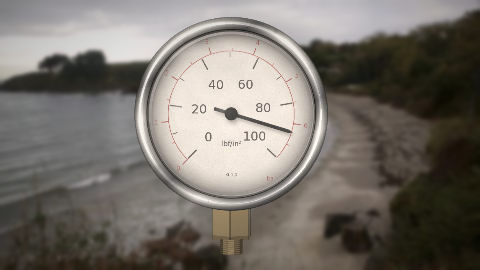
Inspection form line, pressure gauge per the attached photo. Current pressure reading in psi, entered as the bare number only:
90
